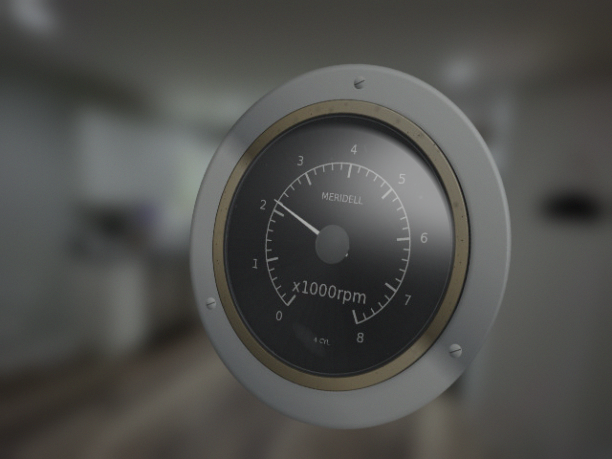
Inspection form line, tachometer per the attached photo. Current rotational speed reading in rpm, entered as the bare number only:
2200
